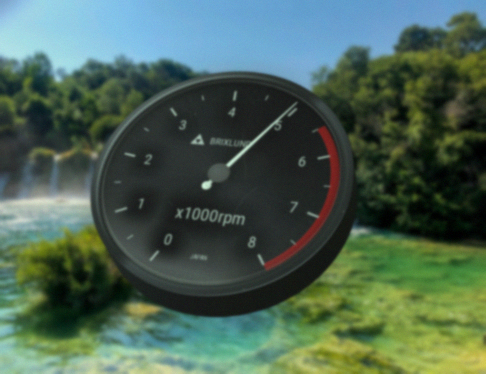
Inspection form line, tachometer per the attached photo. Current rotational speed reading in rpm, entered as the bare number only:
5000
